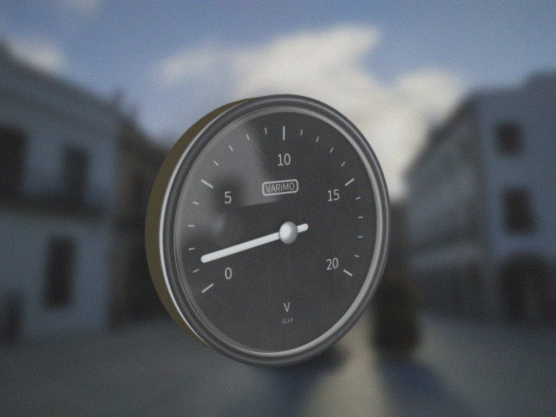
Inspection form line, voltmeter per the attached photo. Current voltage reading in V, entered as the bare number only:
1.5
